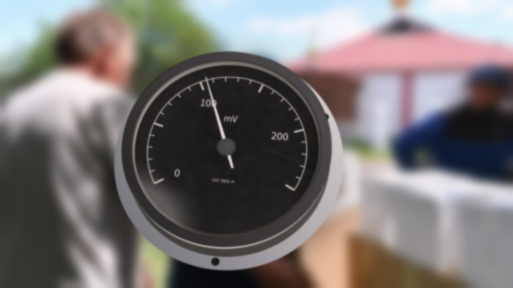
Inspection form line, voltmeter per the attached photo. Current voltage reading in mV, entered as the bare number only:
105
